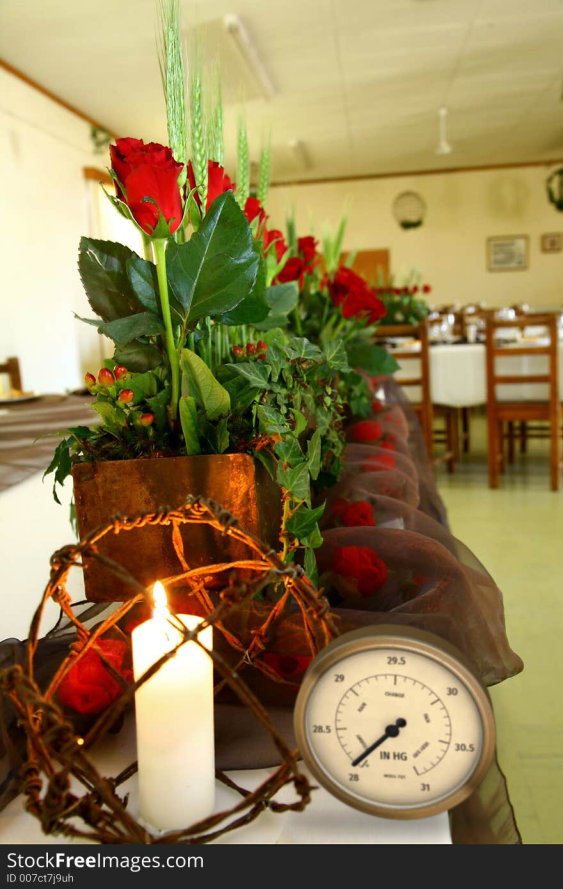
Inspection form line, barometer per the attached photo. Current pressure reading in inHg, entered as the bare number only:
28.1
